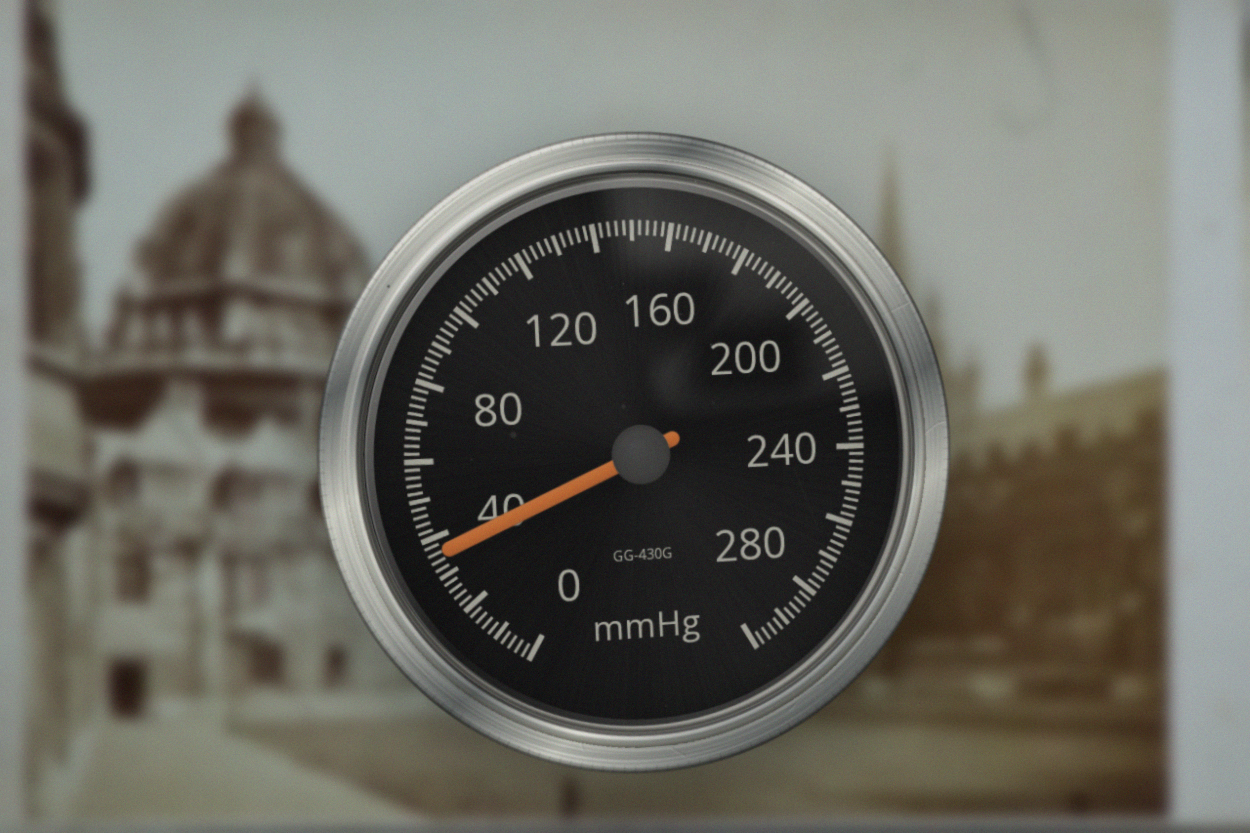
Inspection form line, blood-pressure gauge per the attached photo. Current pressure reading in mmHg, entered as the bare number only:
36
